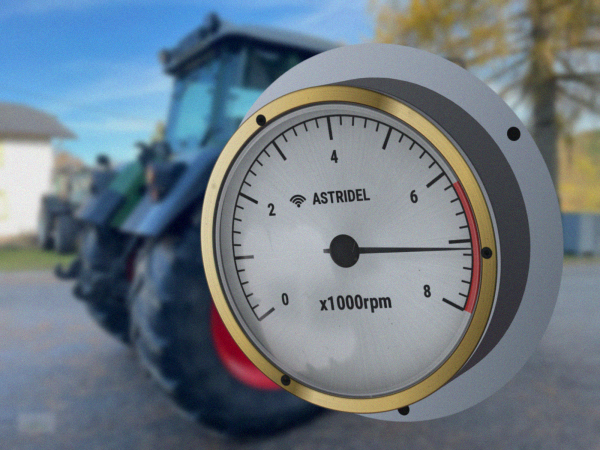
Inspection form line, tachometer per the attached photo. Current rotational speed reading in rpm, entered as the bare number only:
7100
